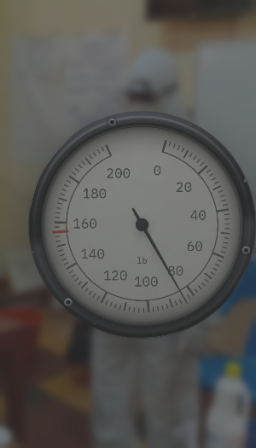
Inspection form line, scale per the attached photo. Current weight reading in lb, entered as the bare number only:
84
